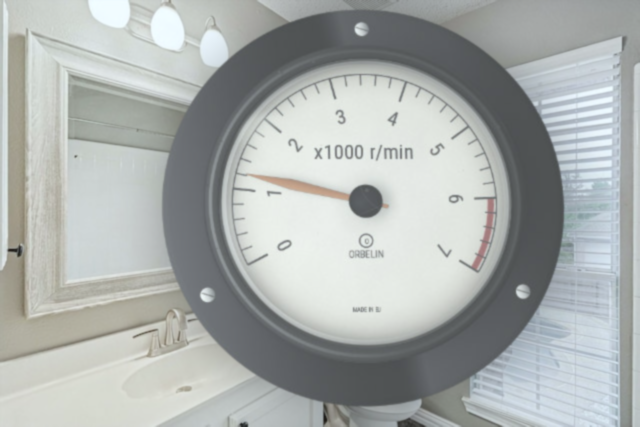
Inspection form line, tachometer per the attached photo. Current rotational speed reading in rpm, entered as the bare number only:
1200
